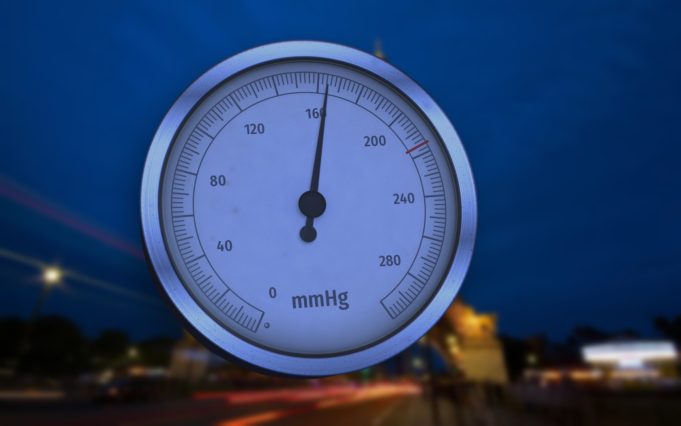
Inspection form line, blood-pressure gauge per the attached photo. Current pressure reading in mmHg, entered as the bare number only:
164
